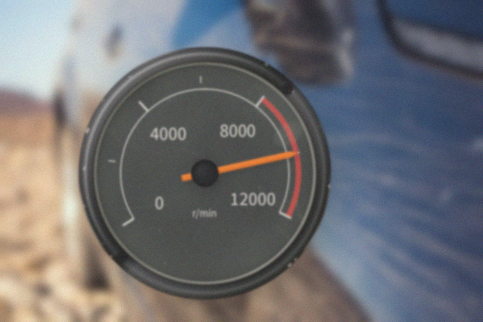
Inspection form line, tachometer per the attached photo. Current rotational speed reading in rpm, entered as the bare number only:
10000
